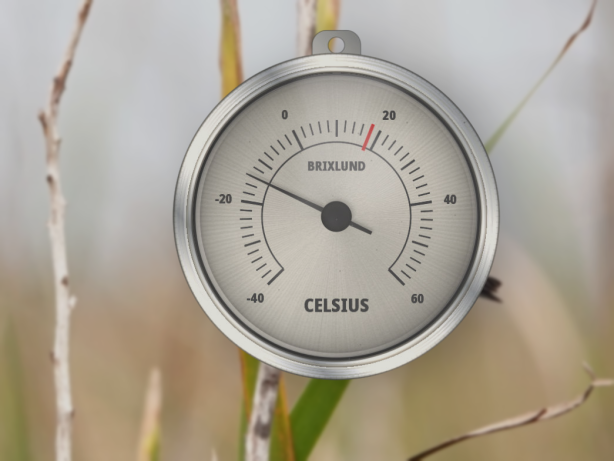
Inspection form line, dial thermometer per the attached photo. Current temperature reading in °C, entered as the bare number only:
-14
